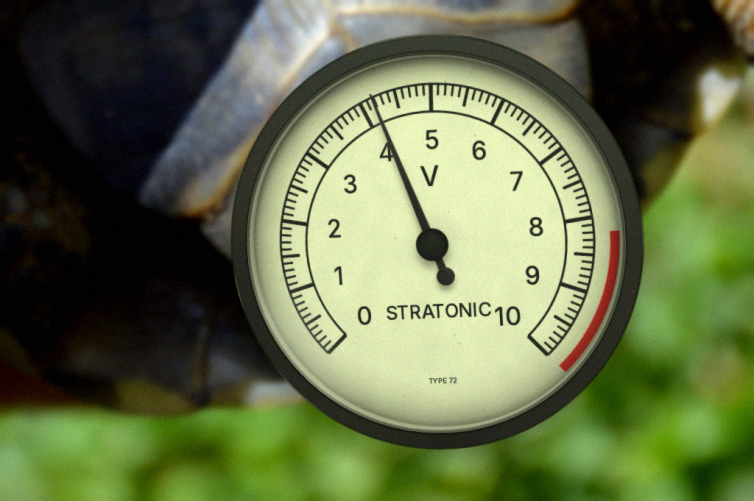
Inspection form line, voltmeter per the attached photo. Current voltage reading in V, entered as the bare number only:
4.2
